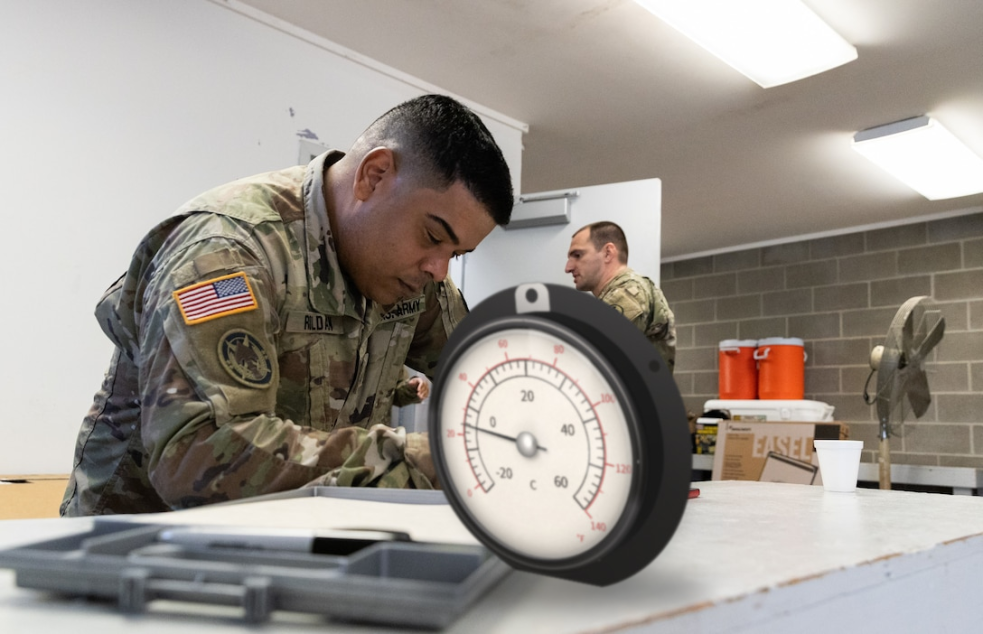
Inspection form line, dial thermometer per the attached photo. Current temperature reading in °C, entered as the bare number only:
-4
